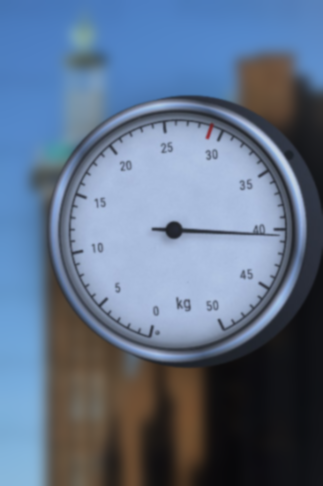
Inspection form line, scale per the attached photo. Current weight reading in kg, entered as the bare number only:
40.5
